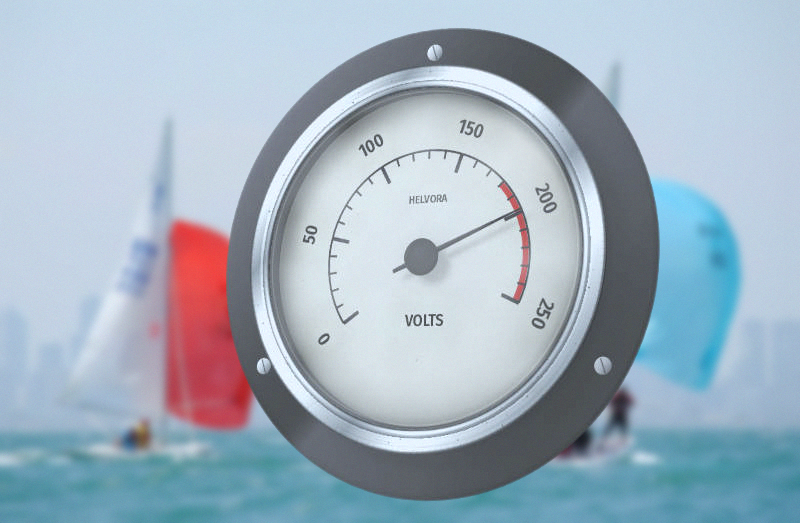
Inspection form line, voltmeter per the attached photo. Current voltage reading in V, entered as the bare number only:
200
